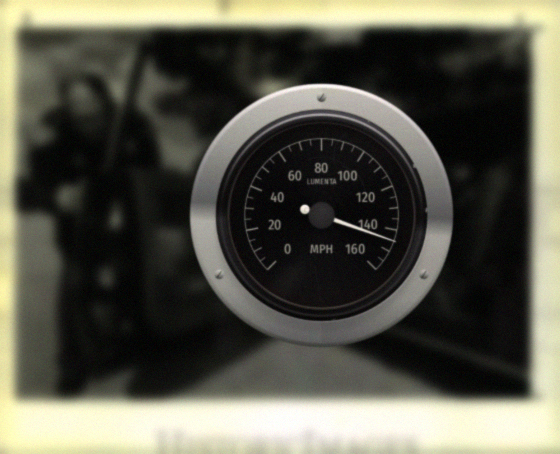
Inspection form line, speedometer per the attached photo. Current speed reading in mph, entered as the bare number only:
145
